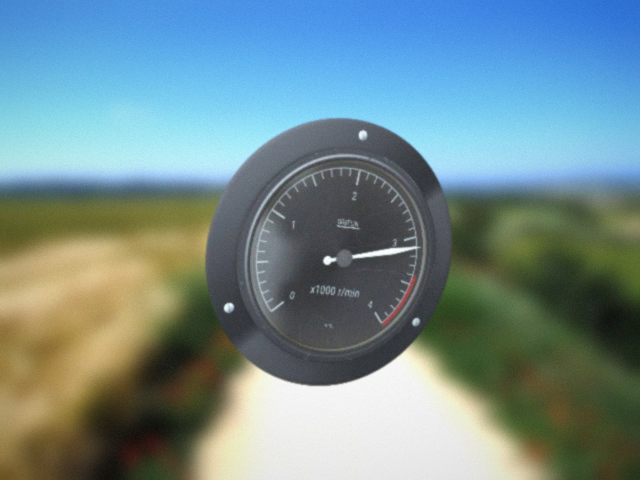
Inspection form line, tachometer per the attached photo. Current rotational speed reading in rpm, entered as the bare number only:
3100
